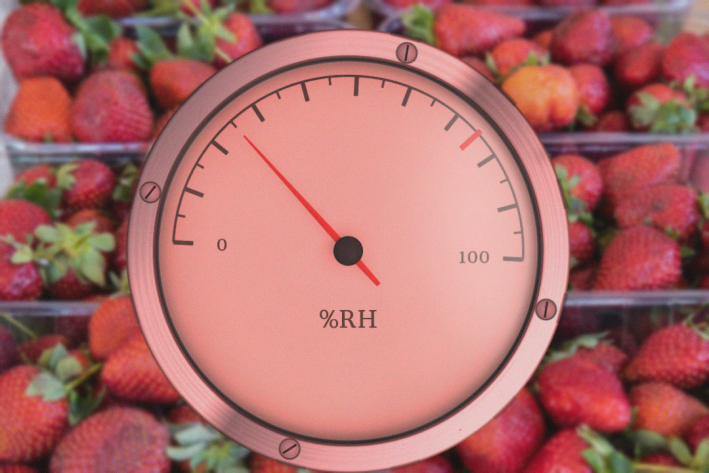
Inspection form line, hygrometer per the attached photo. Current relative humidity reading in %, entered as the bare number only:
25
